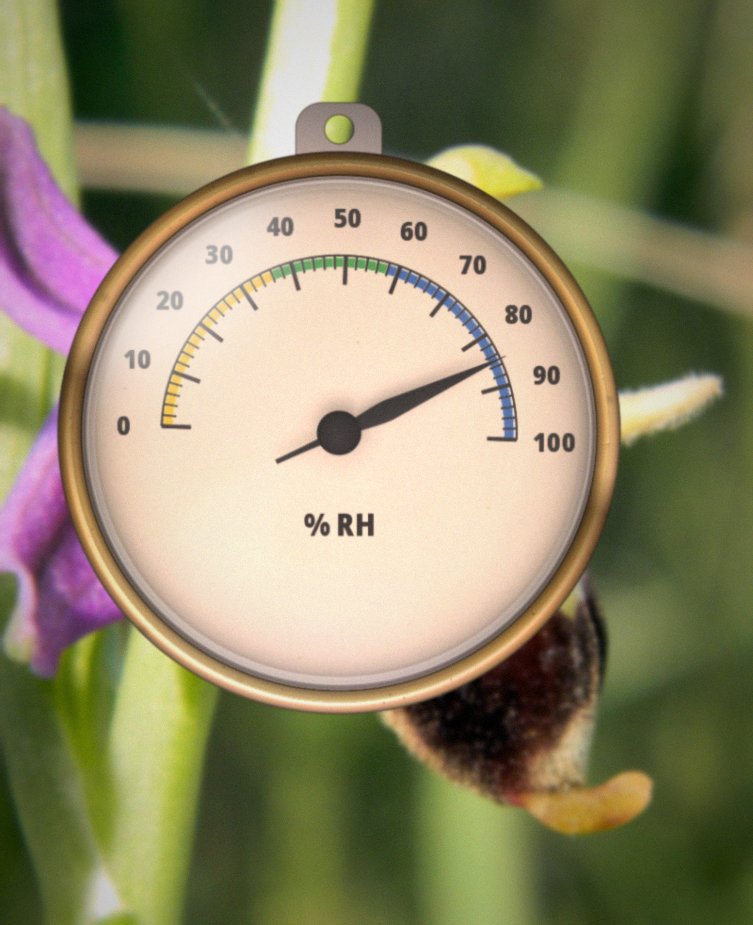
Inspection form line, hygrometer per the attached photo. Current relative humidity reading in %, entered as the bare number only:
85
